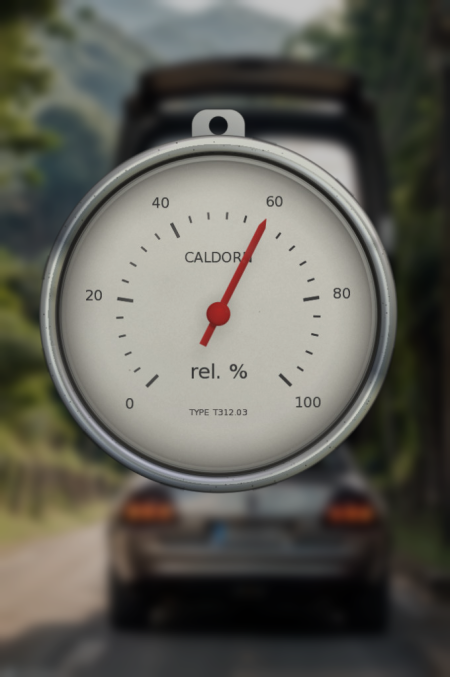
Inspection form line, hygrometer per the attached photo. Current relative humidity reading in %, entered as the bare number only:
60
